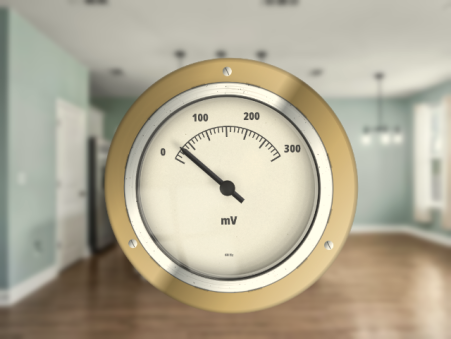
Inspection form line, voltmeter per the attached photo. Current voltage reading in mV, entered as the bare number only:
30
